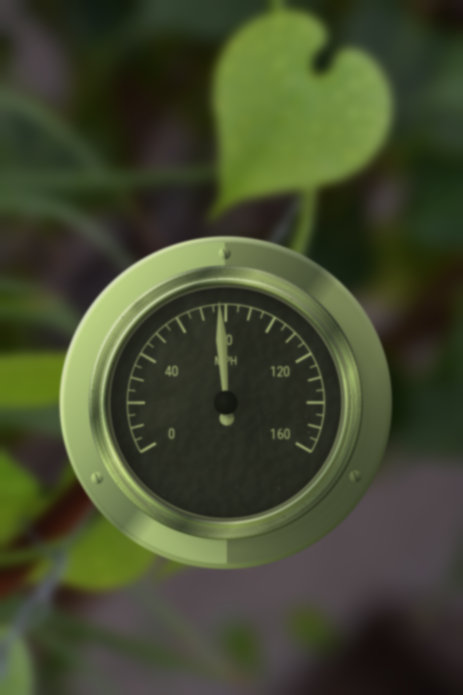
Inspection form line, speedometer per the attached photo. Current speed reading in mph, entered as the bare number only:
77.5
